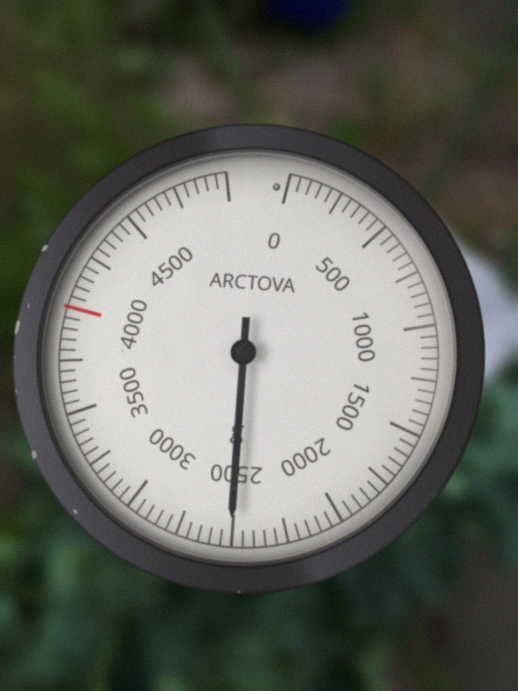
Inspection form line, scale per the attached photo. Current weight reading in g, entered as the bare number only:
2500
